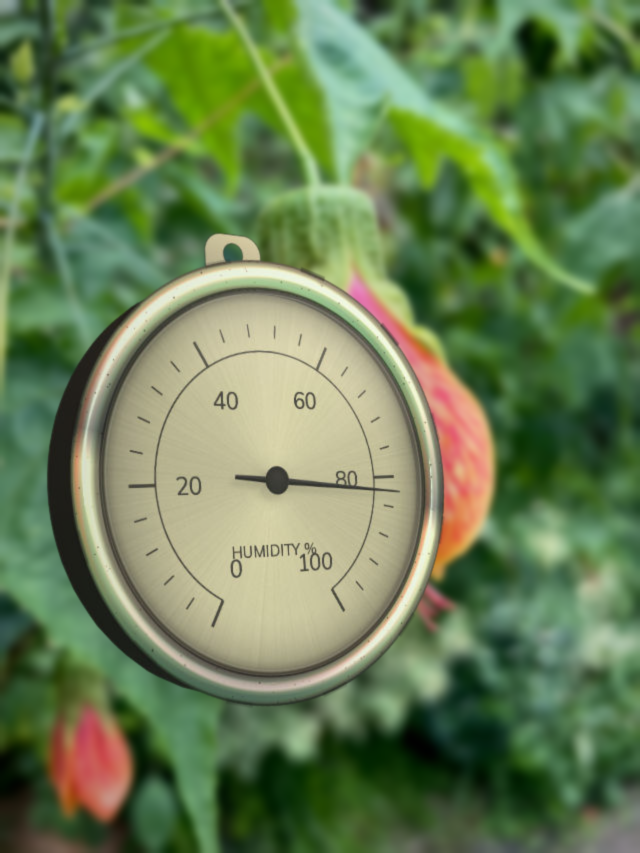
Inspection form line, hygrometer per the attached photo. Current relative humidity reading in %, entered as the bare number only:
82
